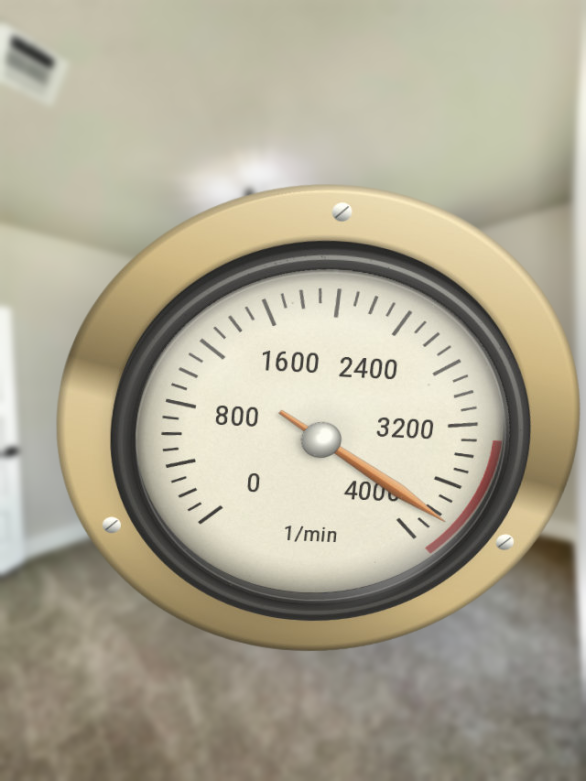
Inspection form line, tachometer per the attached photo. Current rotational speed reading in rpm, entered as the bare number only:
3800
